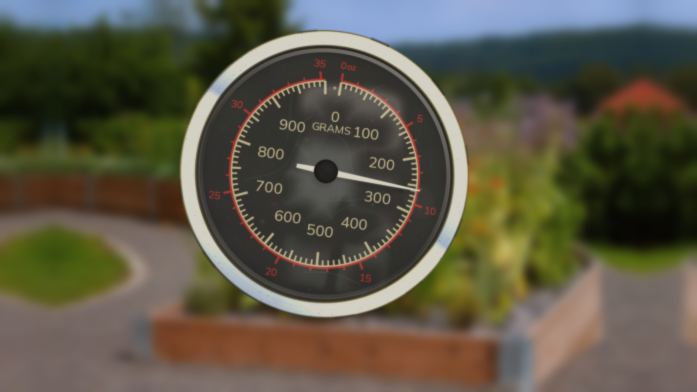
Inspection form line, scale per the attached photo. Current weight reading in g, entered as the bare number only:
260
